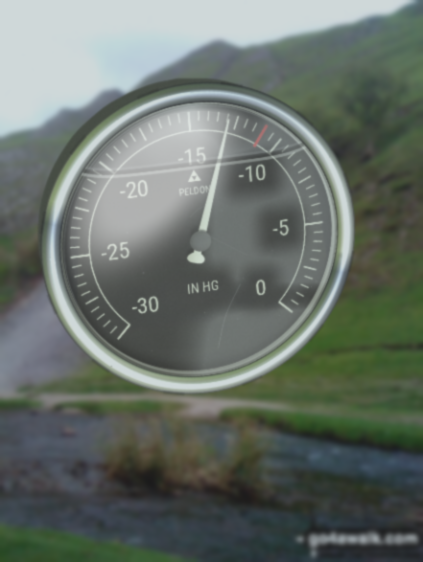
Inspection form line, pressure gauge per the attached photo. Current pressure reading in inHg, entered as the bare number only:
-13
